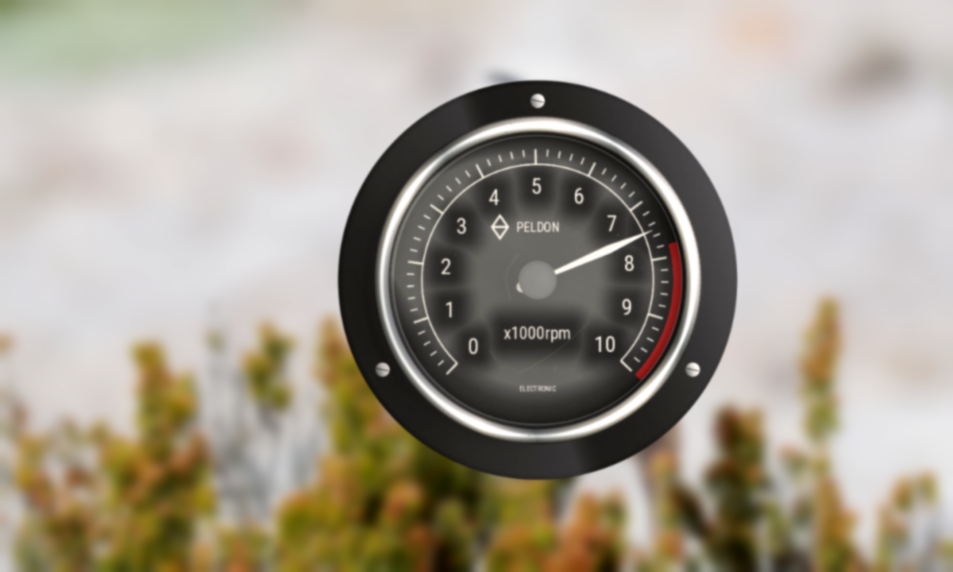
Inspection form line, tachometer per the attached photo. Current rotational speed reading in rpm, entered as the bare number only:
7500
